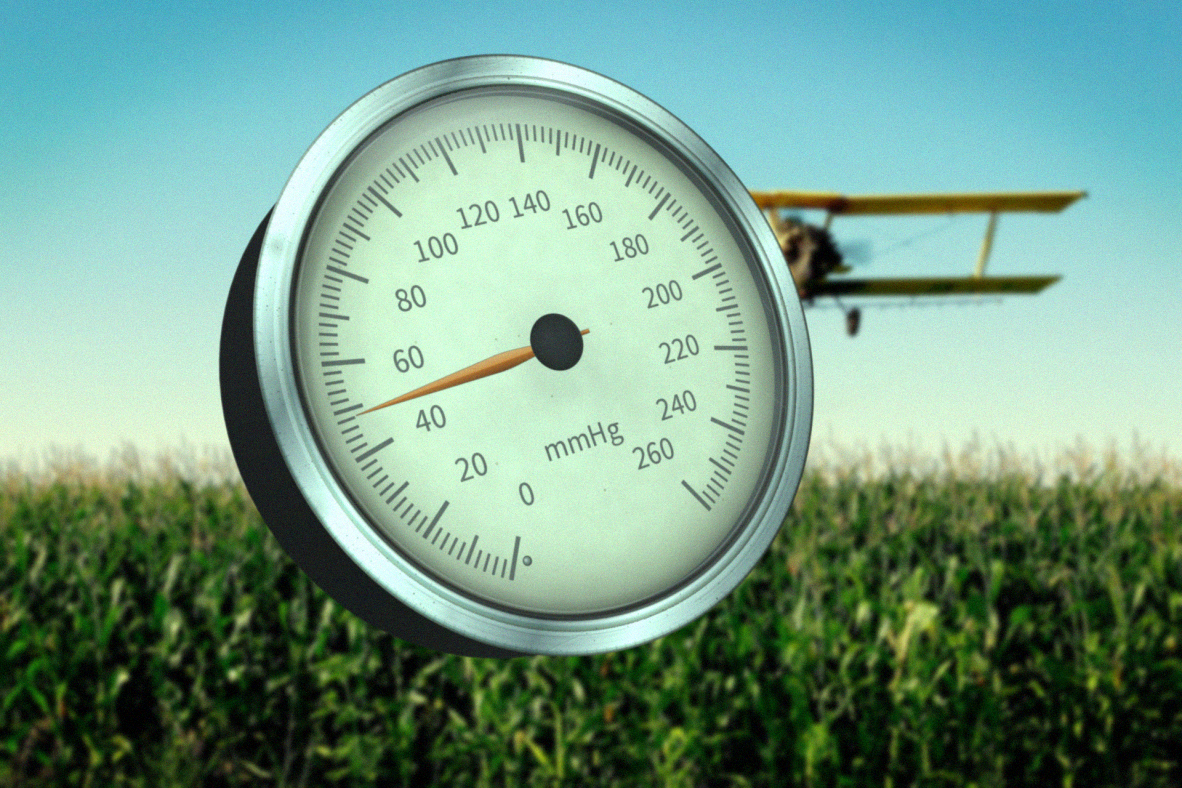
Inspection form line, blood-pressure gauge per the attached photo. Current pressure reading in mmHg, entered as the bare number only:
48
